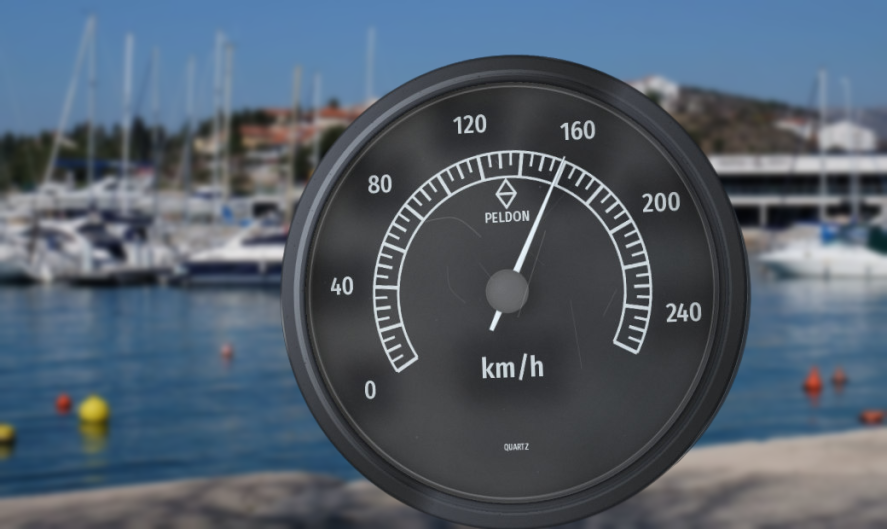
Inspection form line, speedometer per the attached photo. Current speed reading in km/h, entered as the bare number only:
160
